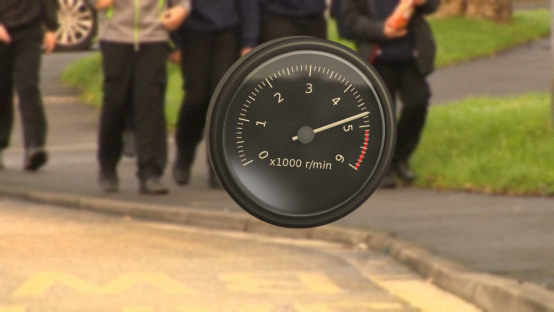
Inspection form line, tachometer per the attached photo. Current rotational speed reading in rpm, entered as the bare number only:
4700
